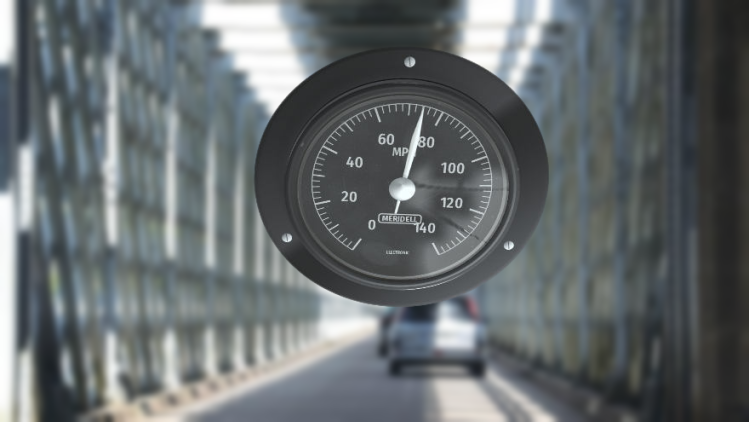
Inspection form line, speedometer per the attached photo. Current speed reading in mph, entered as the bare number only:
74
